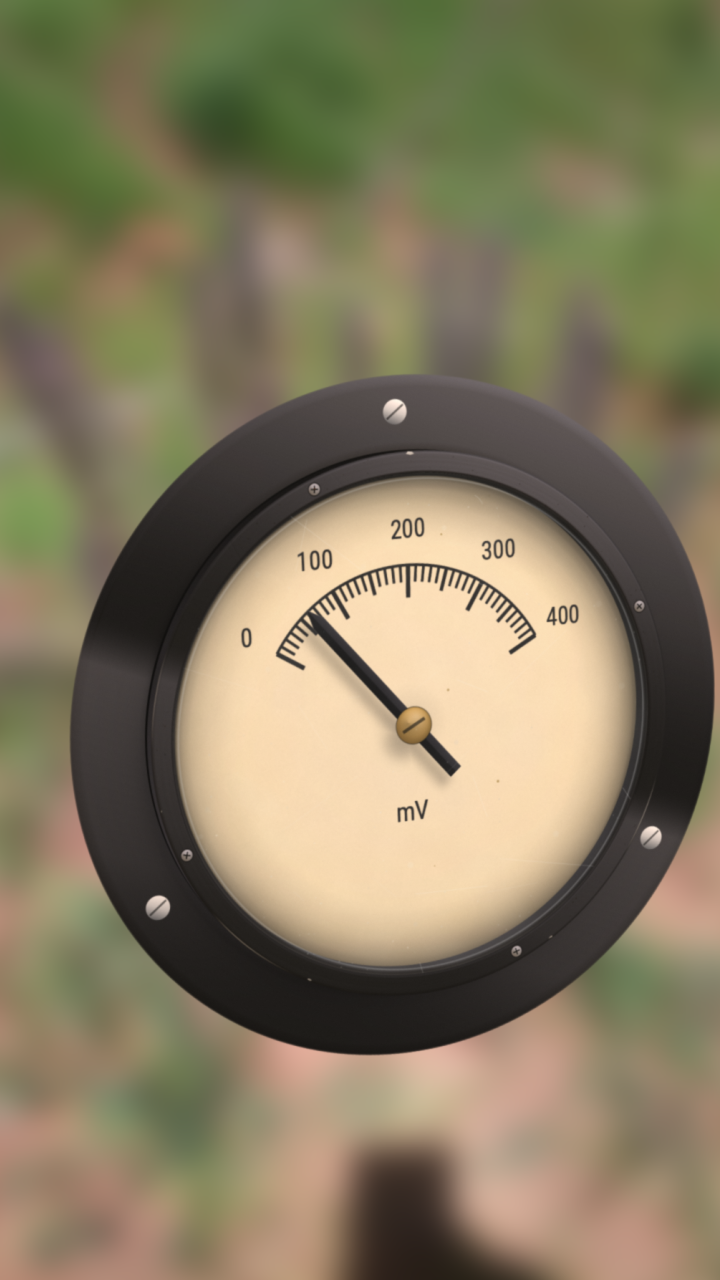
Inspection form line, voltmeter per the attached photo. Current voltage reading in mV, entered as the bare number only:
60
